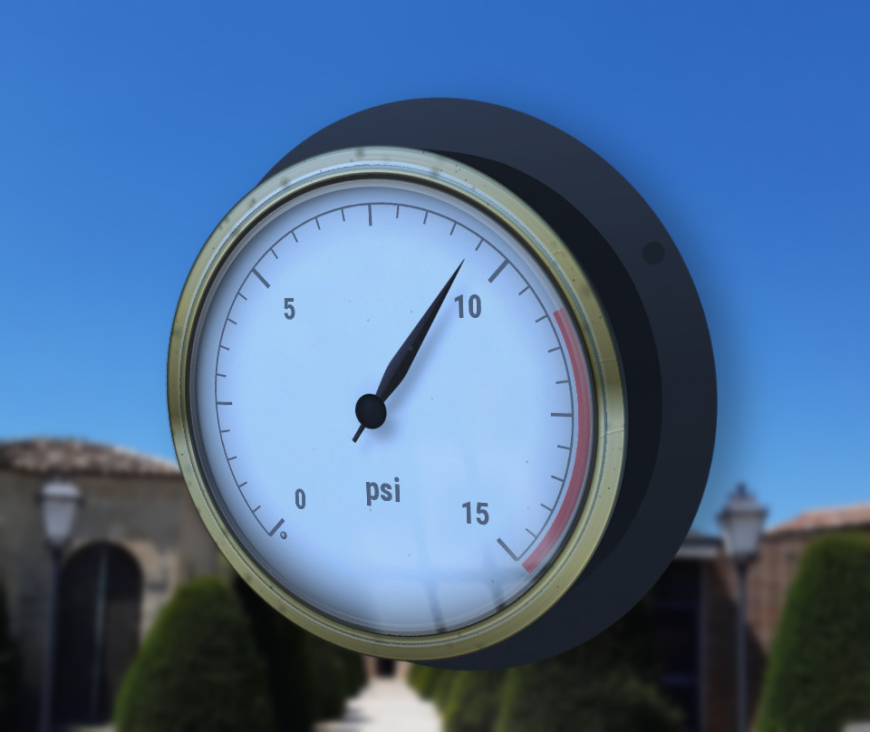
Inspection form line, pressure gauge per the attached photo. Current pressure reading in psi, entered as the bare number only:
9.5
